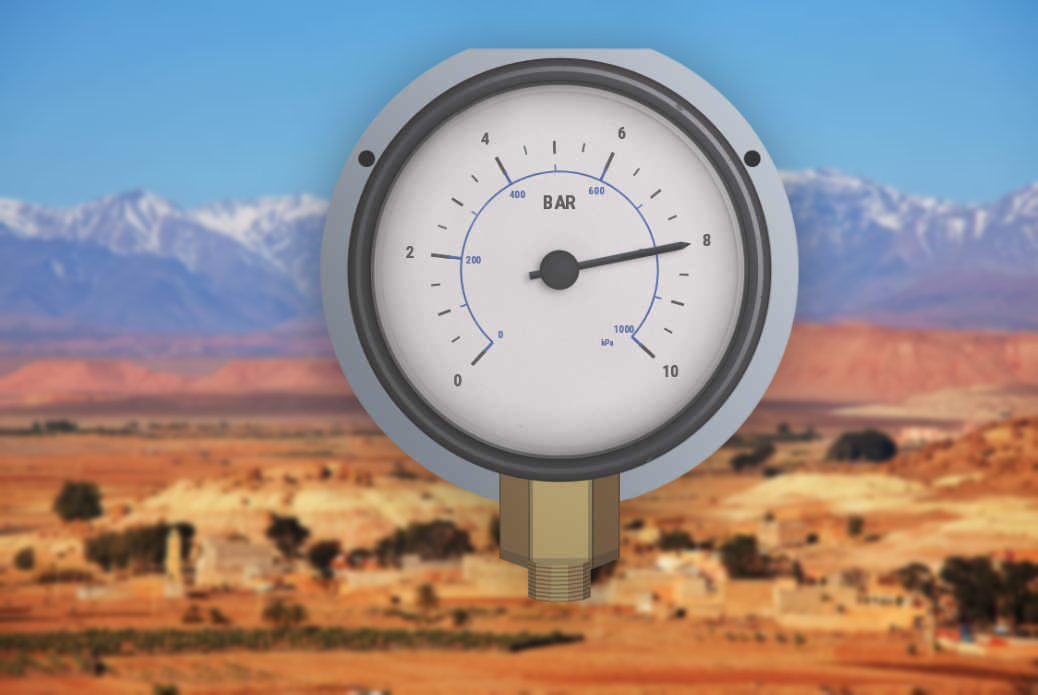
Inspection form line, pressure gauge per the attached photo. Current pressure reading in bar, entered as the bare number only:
8
